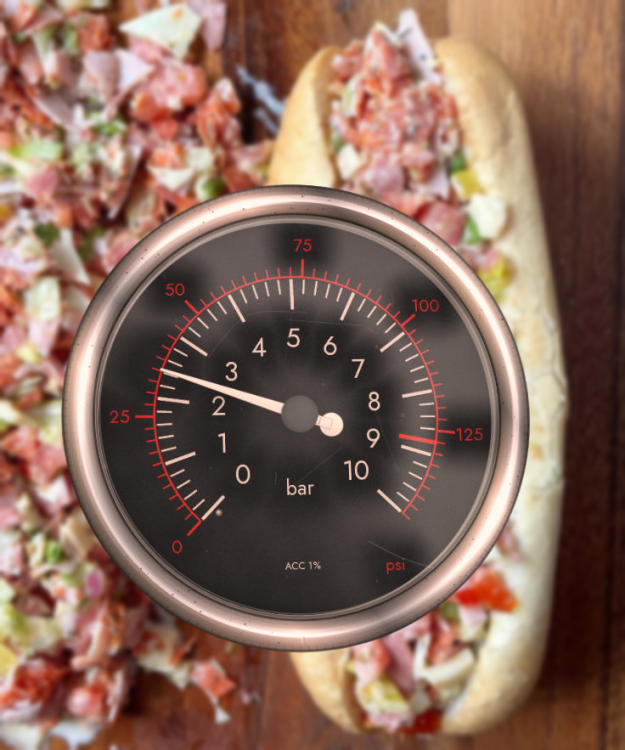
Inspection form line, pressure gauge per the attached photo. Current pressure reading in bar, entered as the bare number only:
2.4
